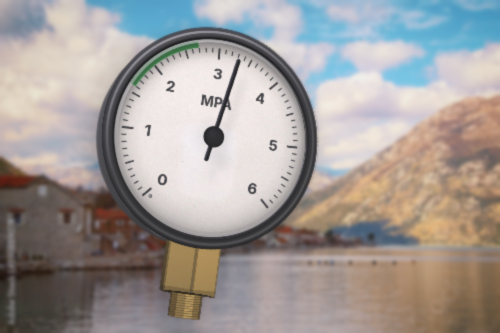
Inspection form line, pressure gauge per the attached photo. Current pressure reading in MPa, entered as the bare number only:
3.3
